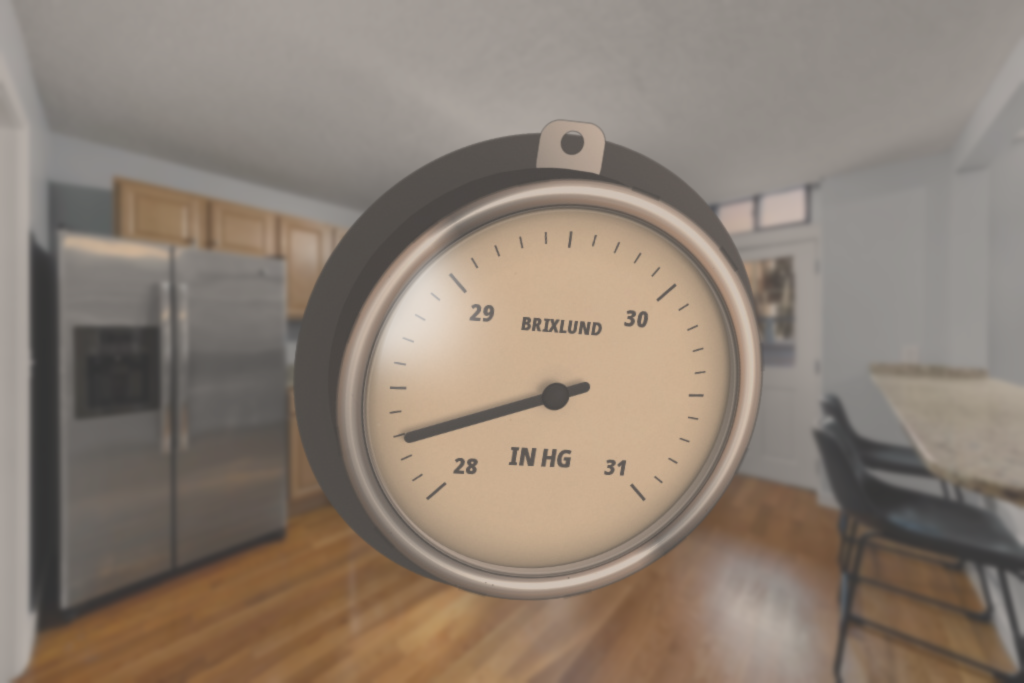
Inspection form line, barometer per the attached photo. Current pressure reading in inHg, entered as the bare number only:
28.3
